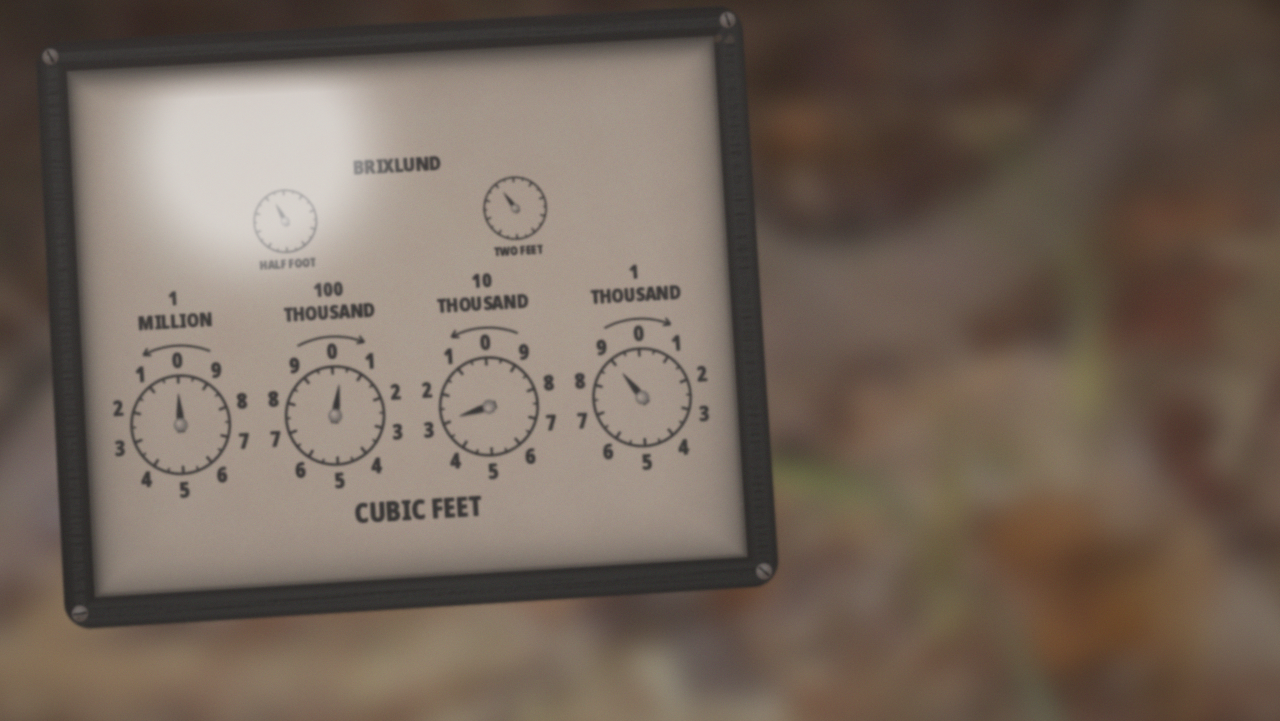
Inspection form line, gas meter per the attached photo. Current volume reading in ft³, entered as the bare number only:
2900
